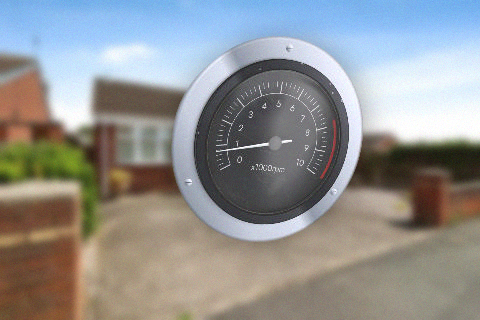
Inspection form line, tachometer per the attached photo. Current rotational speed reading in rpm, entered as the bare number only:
800
